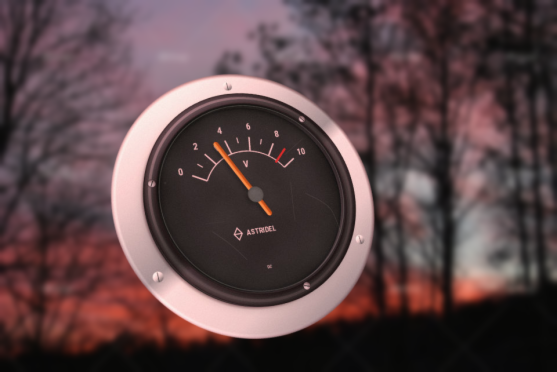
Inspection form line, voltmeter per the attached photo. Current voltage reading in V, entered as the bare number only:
3
